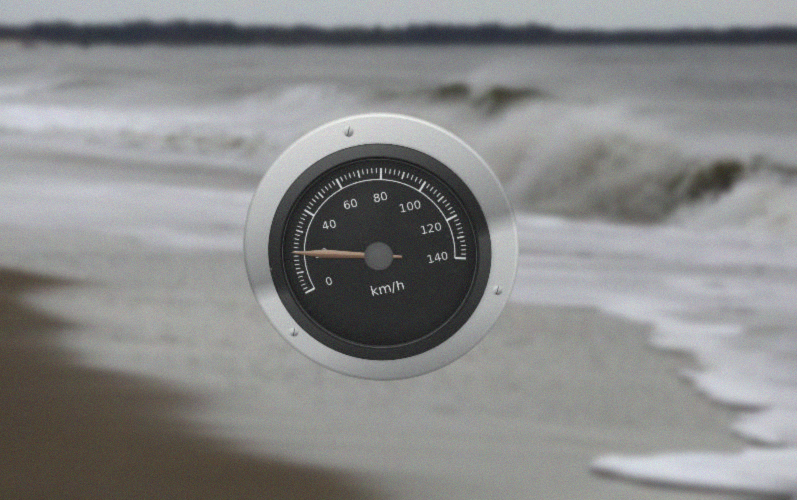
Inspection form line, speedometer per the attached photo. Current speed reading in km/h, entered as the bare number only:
20
